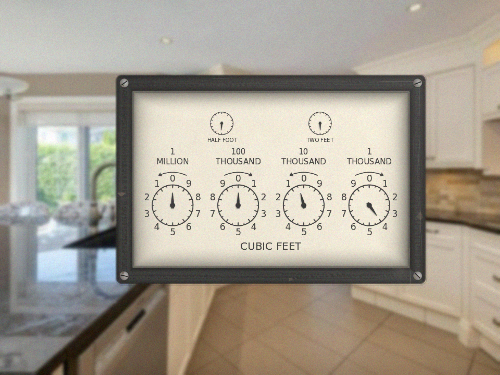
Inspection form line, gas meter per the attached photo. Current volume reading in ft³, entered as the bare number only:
400
